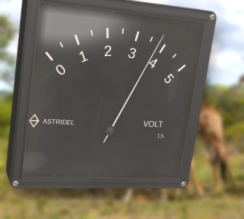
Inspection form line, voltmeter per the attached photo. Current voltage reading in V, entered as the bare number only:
3.75
